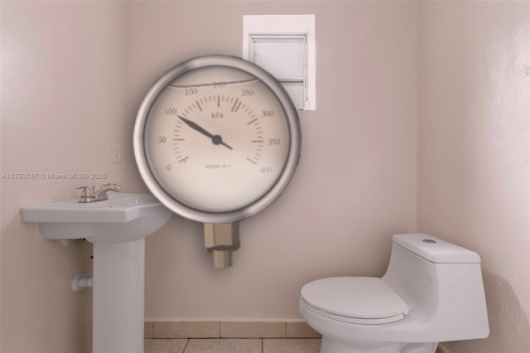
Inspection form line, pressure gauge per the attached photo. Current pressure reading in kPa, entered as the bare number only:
100
